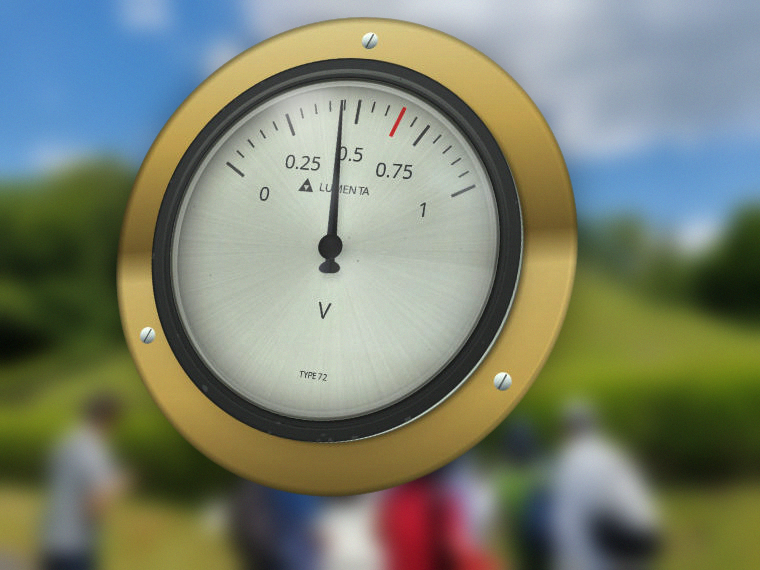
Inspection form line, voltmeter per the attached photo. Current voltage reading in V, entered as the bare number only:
0.45
